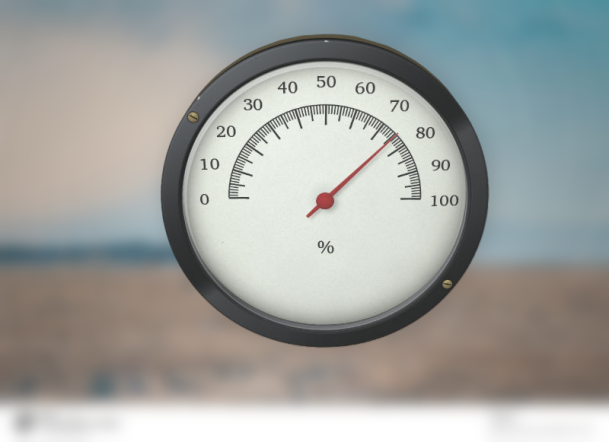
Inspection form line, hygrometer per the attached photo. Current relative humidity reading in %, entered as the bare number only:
75
